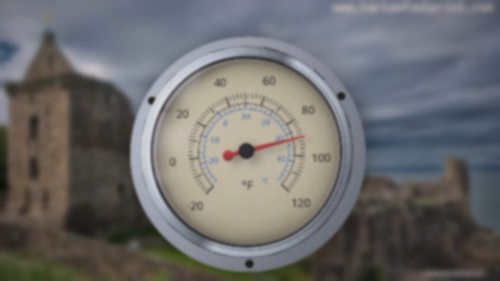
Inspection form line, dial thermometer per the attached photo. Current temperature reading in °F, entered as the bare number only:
90
